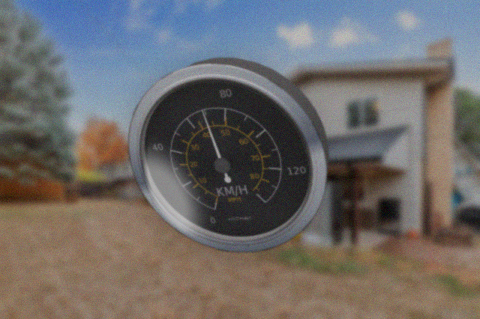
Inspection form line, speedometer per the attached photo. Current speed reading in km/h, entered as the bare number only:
70
